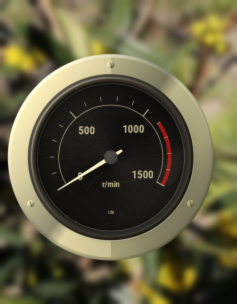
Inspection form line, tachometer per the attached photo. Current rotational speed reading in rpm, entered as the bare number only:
0
